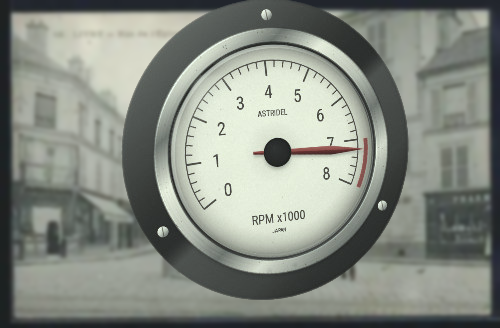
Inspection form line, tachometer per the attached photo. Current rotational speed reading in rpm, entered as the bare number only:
7200
